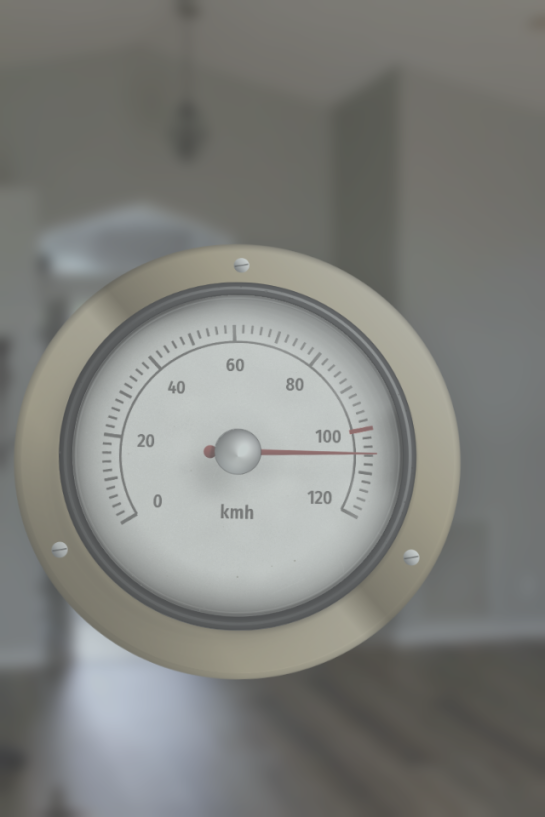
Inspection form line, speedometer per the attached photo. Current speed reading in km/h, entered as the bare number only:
106
